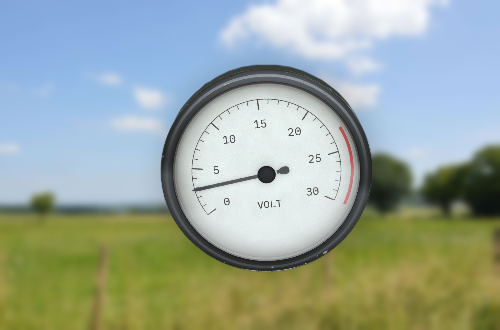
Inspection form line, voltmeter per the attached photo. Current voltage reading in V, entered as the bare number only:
3
